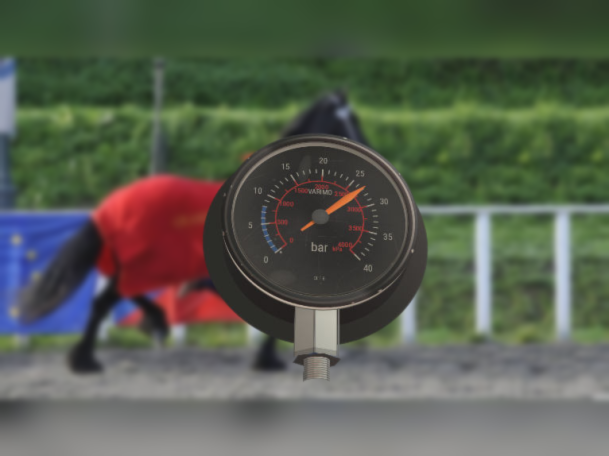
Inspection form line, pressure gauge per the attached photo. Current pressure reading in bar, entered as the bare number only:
27
